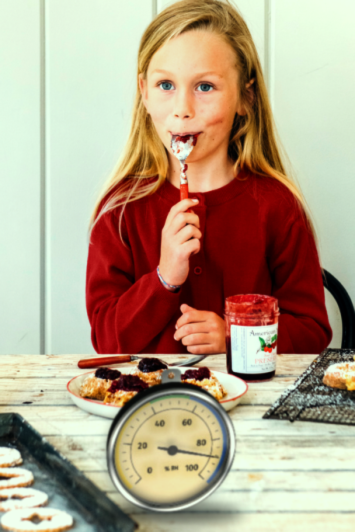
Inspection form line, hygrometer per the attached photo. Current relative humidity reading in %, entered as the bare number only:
88
